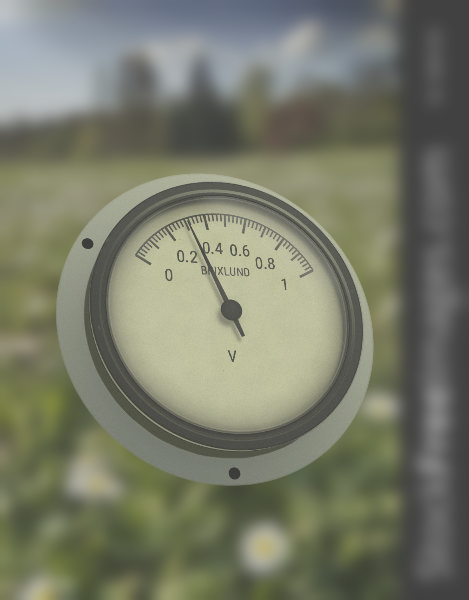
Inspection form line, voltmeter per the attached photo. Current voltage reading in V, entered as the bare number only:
0.3
